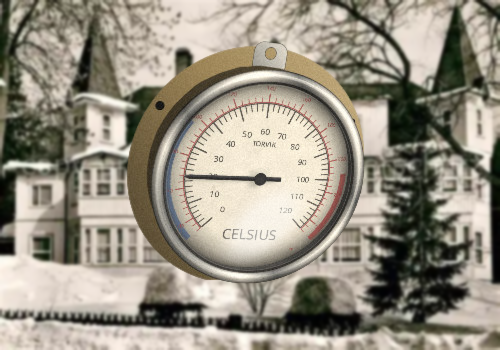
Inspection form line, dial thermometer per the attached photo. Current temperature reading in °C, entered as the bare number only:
20
